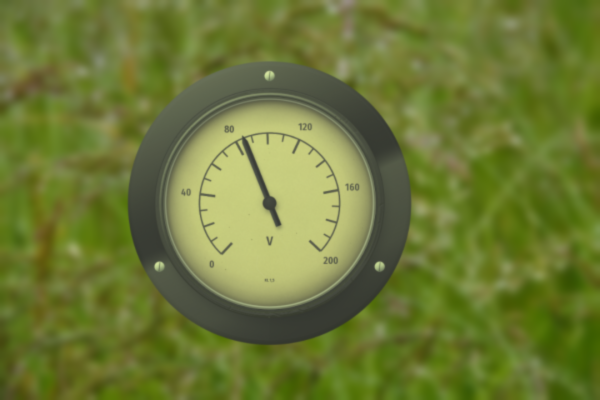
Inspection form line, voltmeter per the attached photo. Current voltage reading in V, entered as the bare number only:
85
